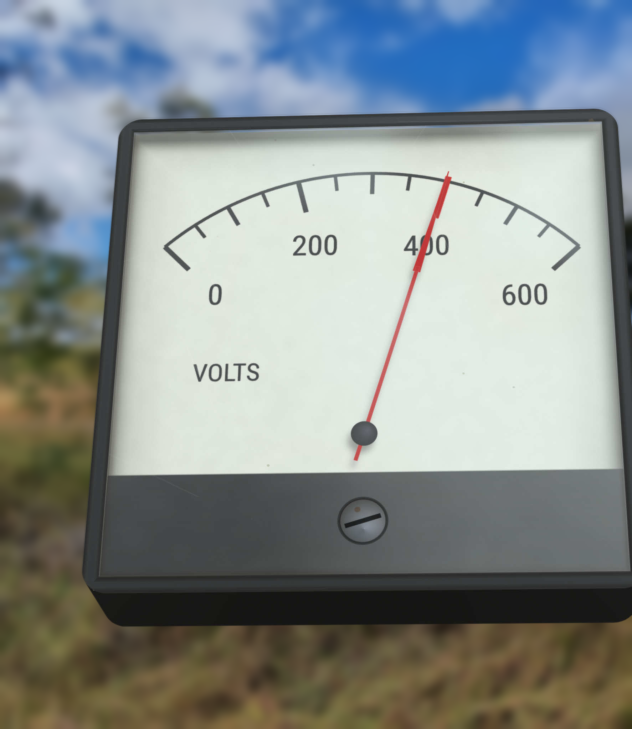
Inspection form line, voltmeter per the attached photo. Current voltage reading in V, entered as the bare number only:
400
